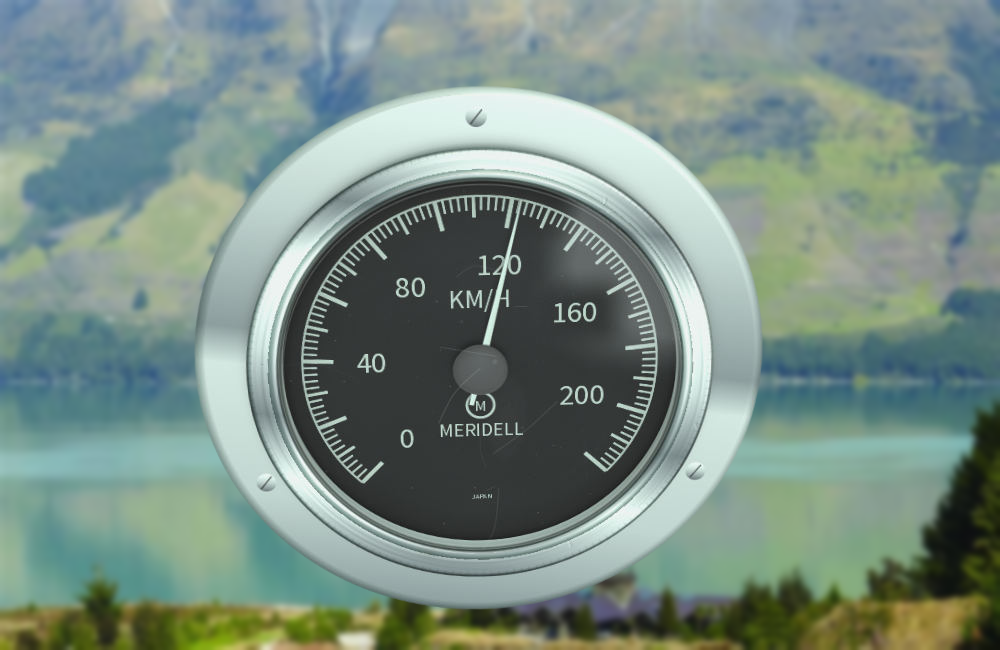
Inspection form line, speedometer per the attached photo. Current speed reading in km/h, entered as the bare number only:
122
